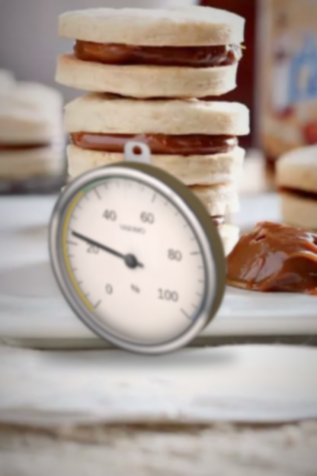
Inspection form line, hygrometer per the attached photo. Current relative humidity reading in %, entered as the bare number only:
24
